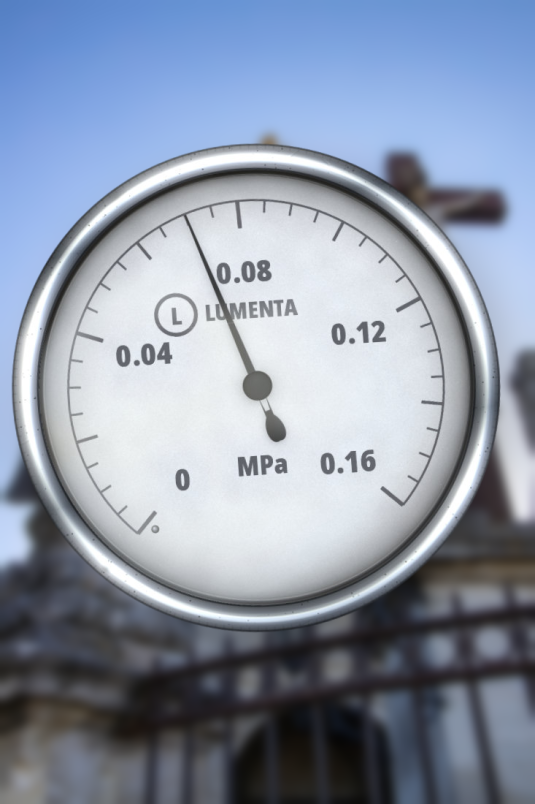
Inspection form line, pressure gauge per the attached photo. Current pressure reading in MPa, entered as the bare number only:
0.07
